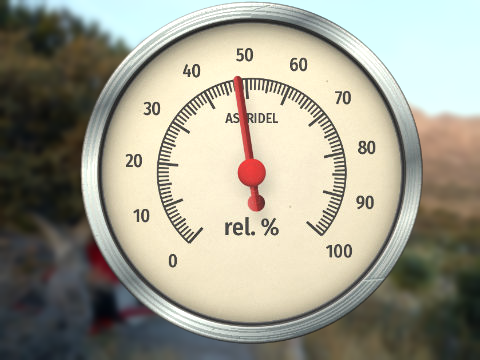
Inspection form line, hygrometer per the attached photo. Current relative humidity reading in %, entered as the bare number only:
48
